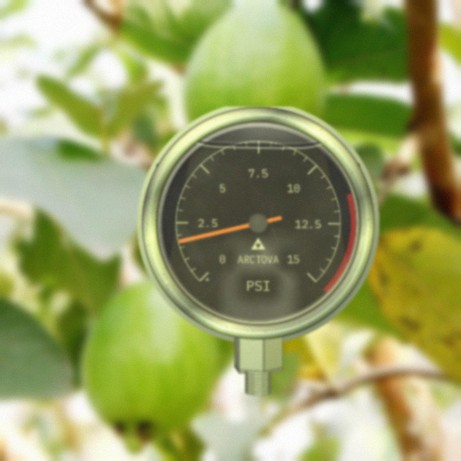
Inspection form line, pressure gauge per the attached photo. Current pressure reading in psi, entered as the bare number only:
1.75
